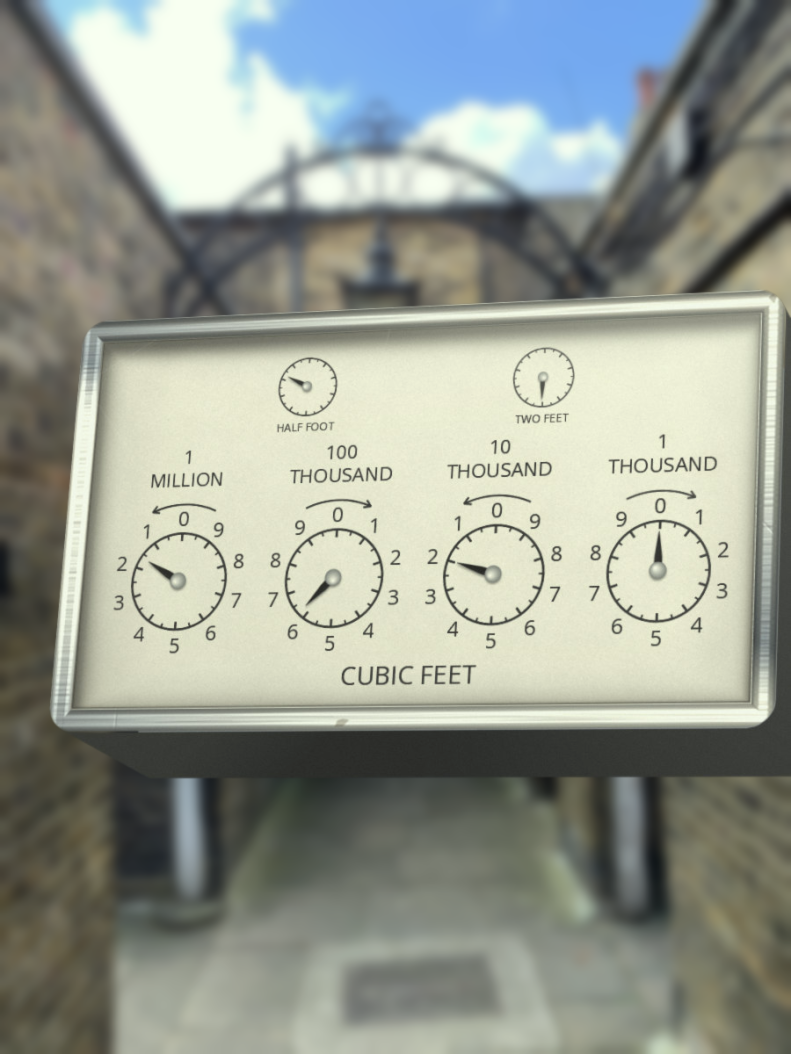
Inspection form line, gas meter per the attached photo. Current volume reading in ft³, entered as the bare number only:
162000
